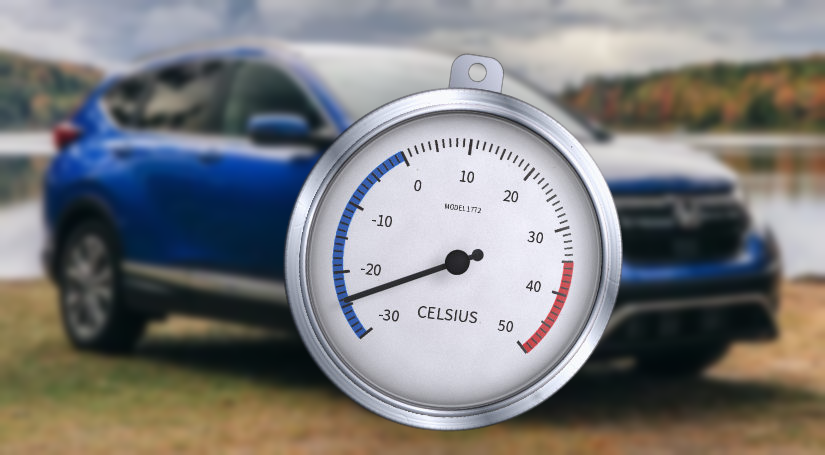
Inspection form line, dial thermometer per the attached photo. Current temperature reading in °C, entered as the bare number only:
-24
